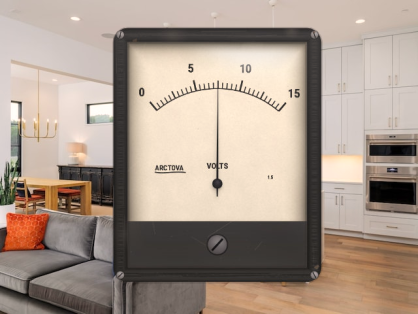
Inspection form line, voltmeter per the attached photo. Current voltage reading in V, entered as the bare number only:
7.5
